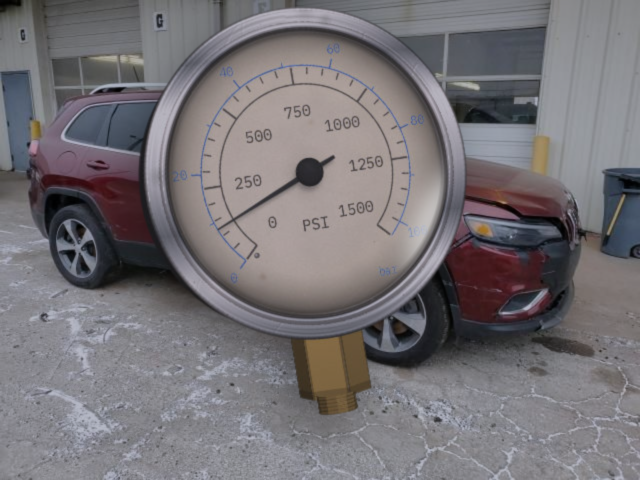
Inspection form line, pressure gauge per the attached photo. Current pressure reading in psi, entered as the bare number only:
125
